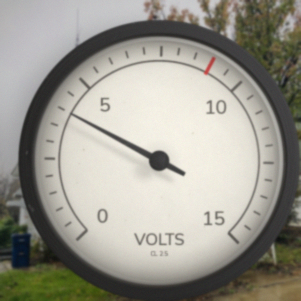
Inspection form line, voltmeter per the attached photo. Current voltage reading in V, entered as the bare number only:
4
